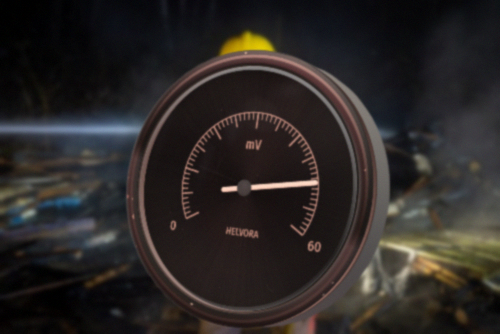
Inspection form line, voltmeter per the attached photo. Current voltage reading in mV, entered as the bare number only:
50
